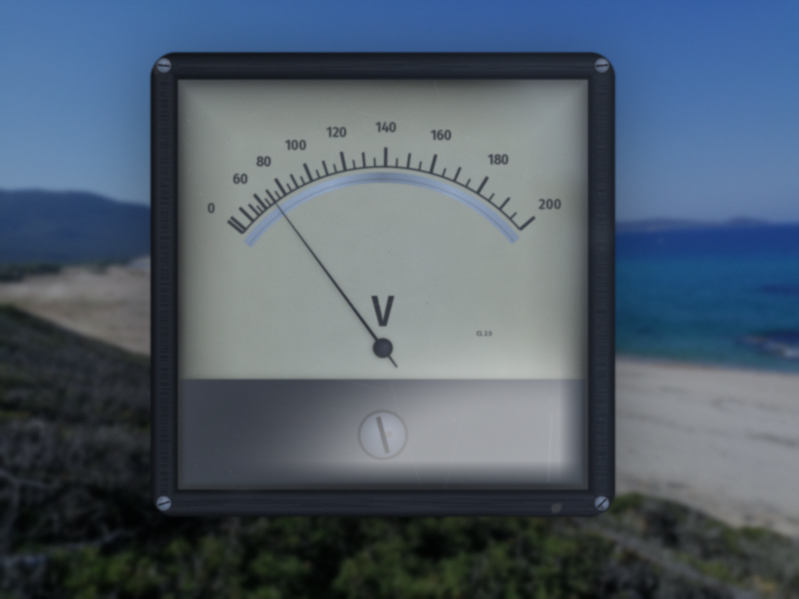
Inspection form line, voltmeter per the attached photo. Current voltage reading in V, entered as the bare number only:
70
